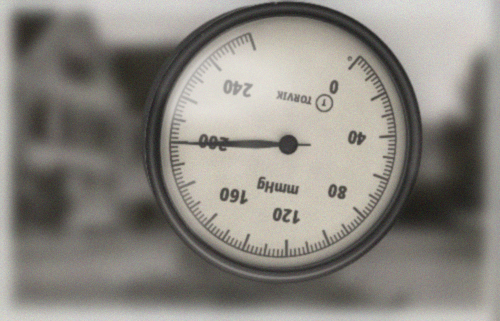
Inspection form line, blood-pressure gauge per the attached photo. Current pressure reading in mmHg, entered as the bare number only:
200
